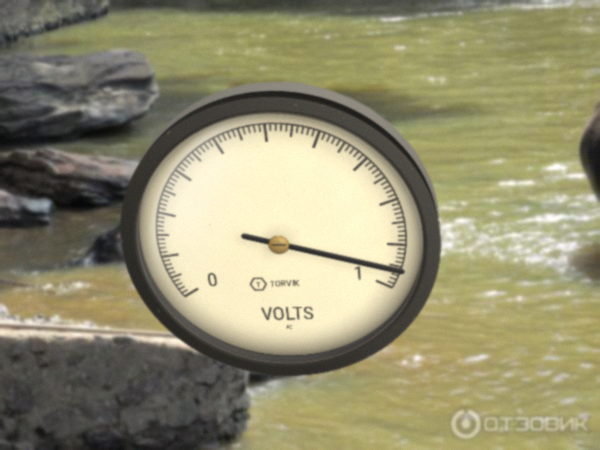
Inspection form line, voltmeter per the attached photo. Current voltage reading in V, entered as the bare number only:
0.95
